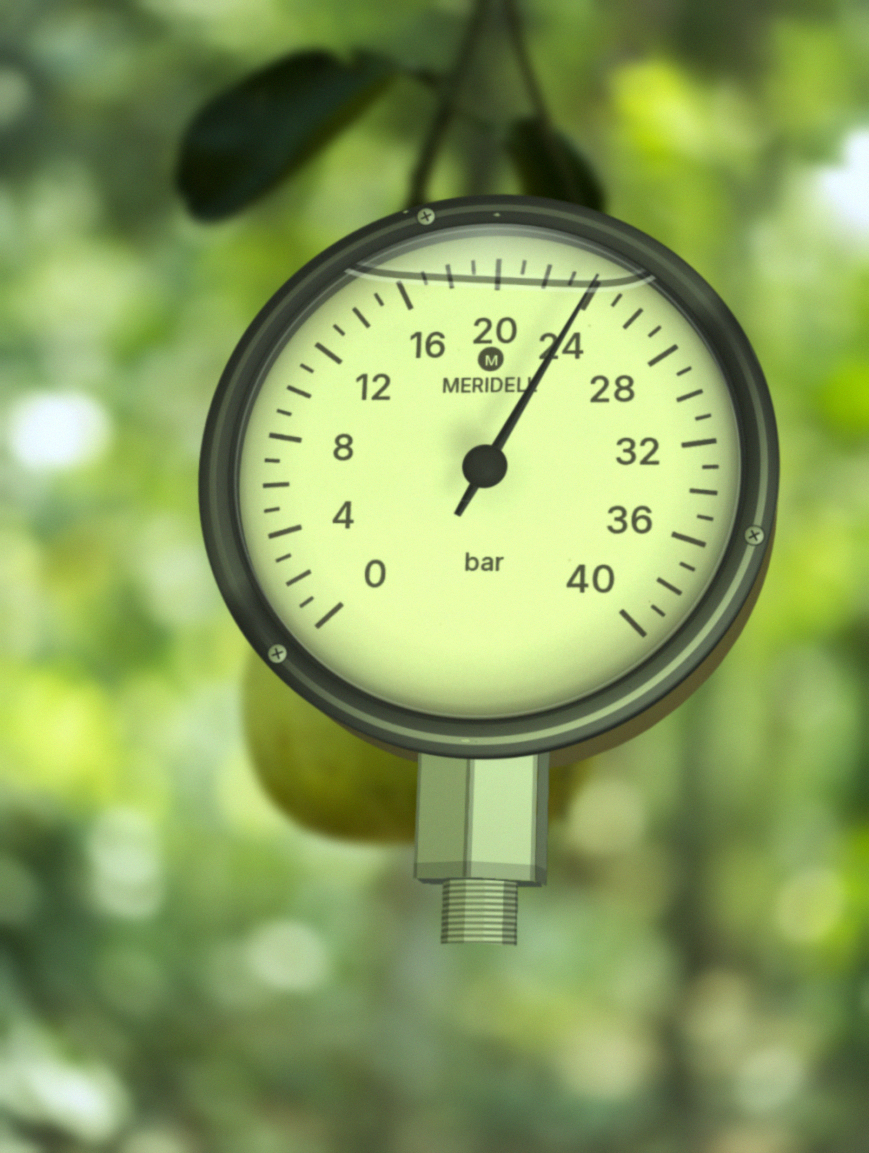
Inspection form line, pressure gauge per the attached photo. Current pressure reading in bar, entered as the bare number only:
24
